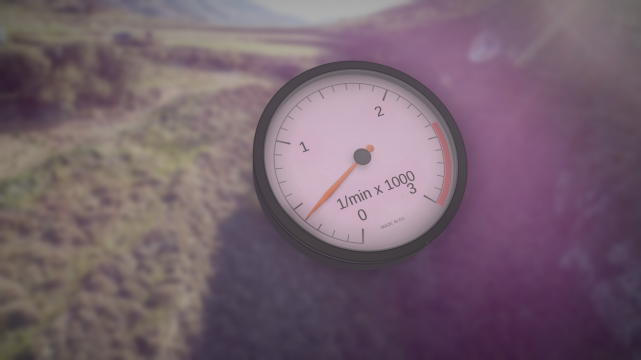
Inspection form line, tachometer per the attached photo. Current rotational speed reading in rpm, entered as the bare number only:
400
